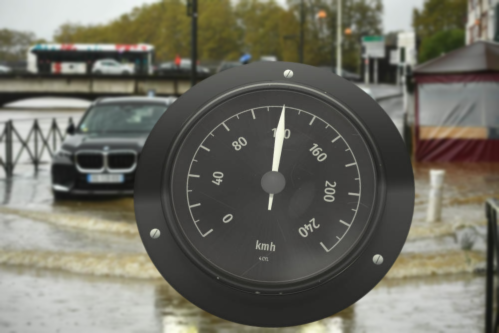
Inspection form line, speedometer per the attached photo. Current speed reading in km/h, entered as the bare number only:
120
